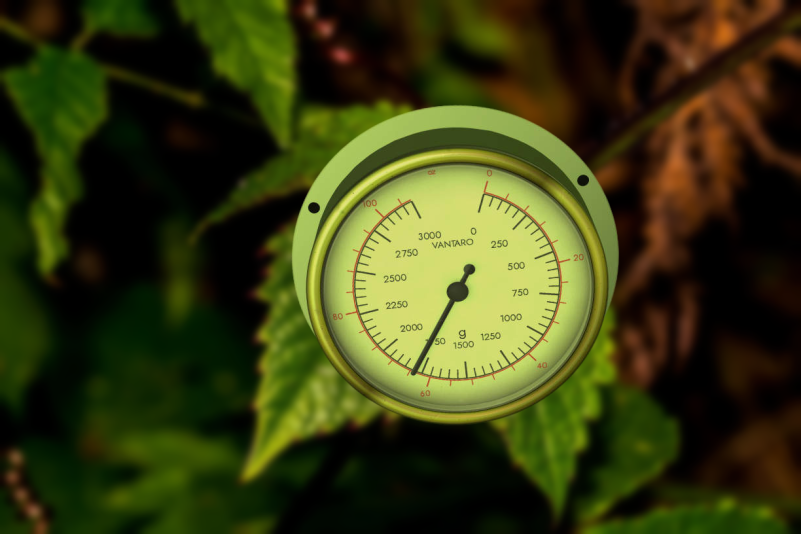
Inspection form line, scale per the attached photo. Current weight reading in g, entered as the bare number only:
1800
